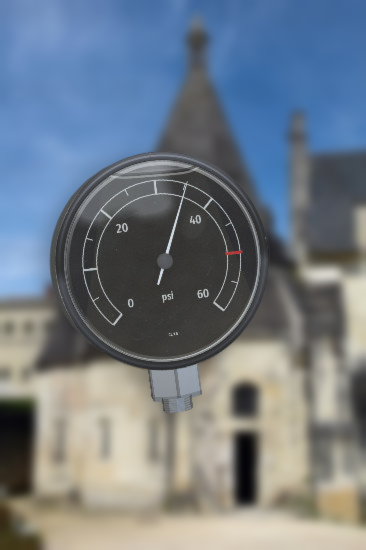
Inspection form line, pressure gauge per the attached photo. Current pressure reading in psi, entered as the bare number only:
35
